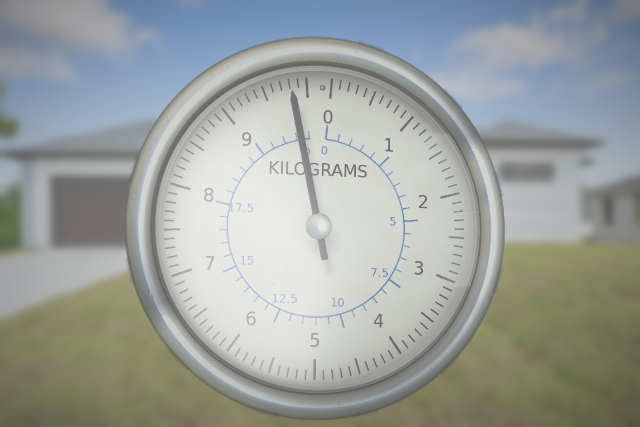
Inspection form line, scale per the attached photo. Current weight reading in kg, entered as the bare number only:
9.8
